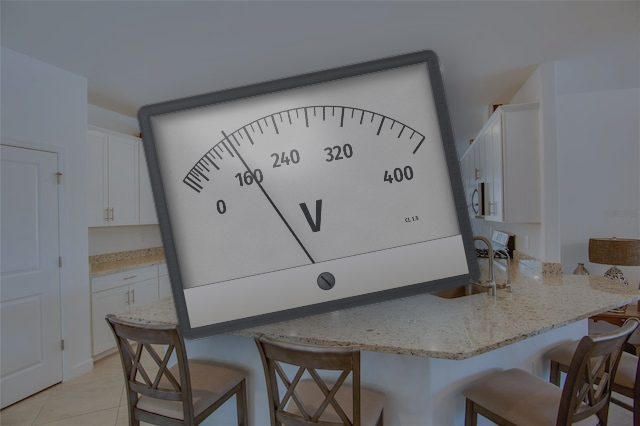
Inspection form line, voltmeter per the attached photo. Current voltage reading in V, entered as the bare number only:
170
